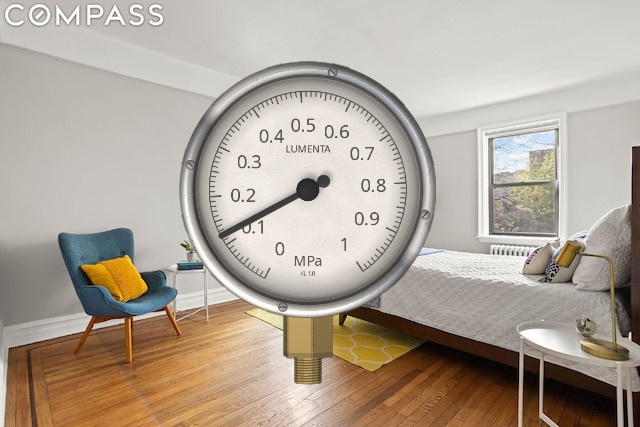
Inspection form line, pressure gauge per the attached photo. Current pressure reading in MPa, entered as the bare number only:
0.12
